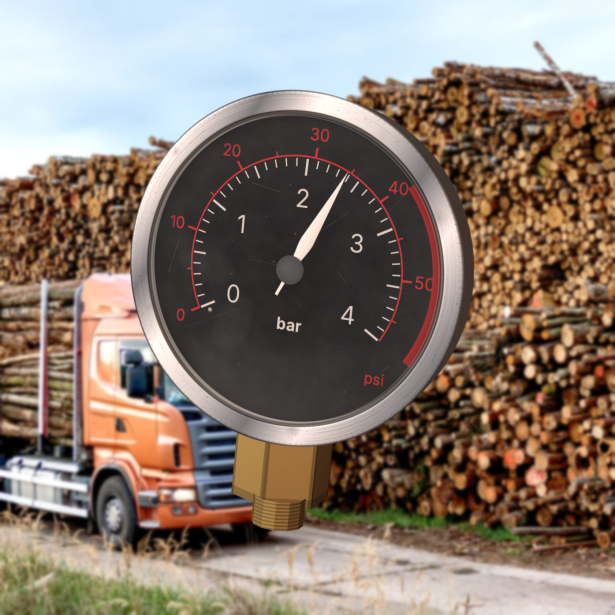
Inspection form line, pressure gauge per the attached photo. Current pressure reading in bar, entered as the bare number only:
2.4
